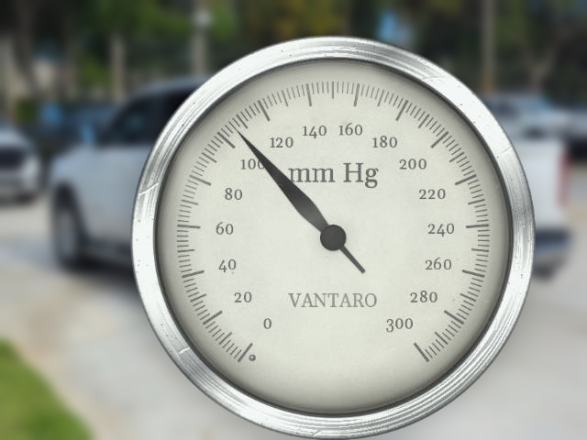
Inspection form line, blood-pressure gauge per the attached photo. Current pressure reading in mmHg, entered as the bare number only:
106
